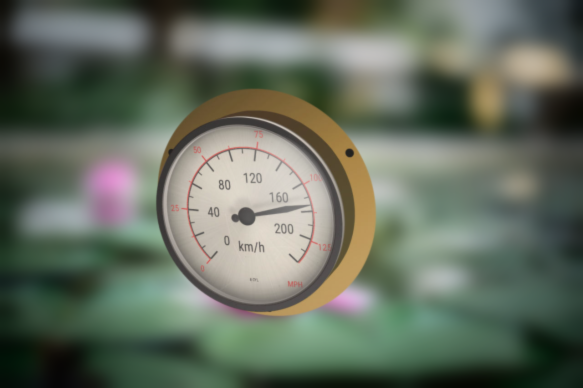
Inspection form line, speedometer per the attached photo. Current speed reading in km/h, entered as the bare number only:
175
